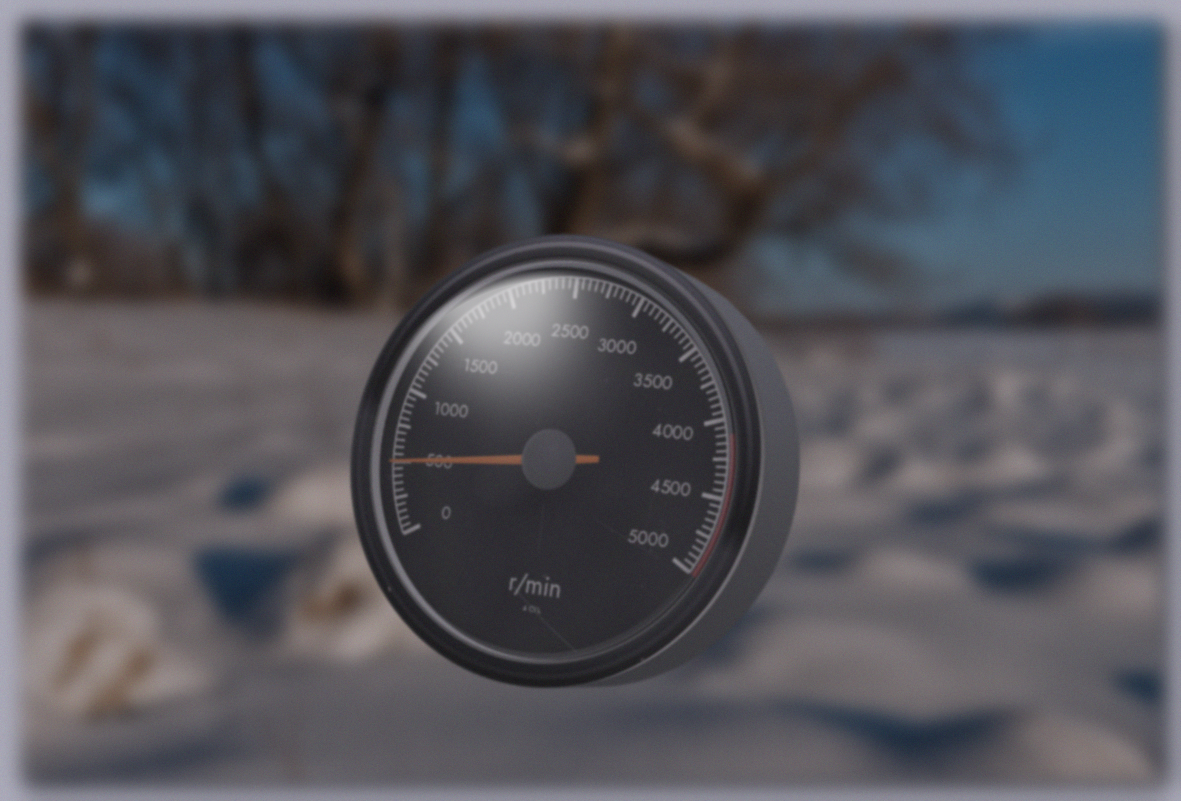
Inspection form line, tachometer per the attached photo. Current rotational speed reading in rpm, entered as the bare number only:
500
